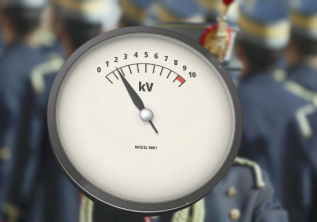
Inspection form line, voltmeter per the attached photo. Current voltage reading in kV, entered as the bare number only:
1.5
